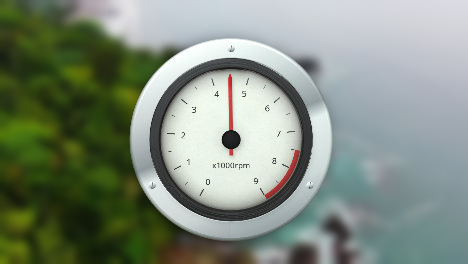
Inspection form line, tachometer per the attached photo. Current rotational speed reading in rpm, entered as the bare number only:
4500
